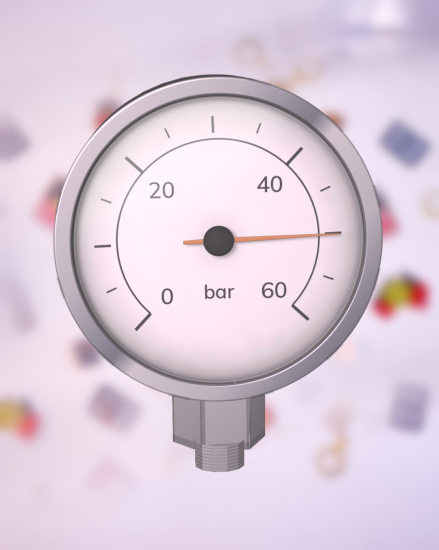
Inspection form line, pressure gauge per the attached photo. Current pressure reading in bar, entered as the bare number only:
50
